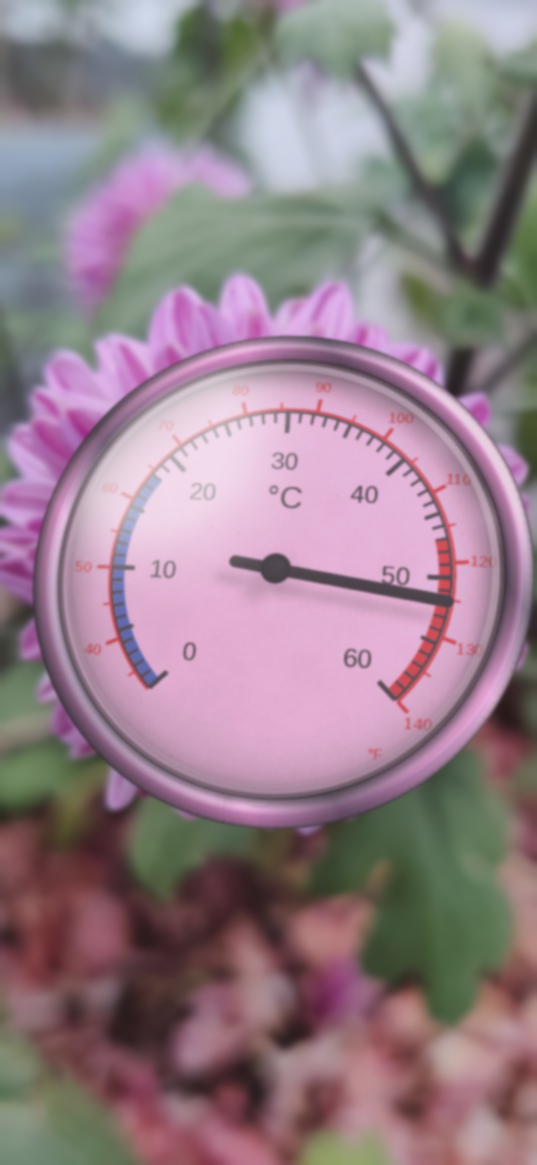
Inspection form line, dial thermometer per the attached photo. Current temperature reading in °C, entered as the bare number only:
52
